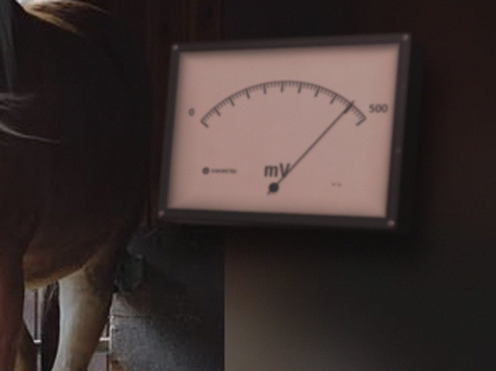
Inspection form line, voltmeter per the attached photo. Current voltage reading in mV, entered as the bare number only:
450
